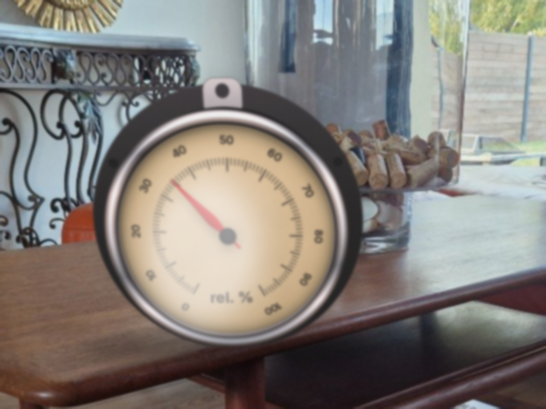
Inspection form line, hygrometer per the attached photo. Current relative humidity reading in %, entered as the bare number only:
35
